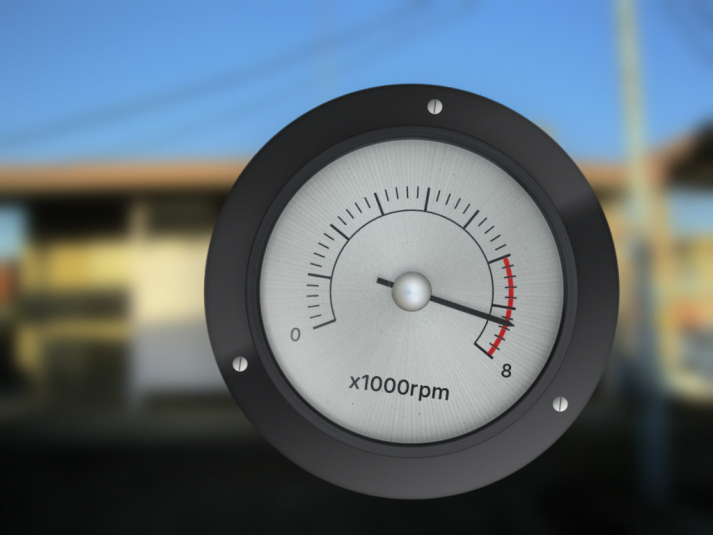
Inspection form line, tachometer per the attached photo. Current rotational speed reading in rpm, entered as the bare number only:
7300
